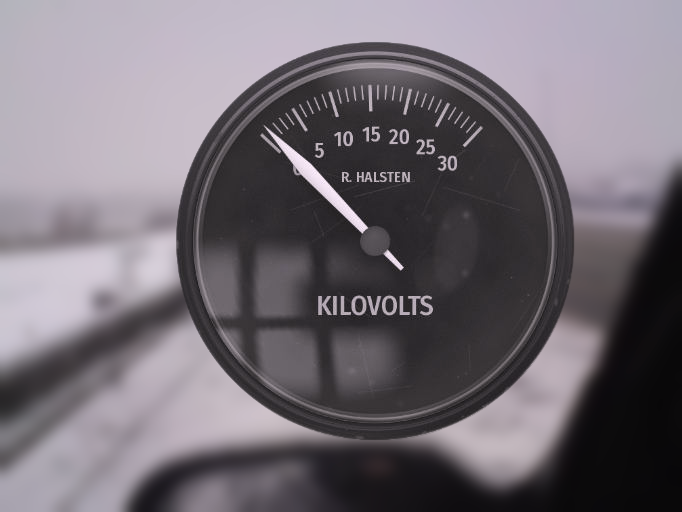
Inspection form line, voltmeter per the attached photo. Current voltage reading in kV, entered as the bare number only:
1
